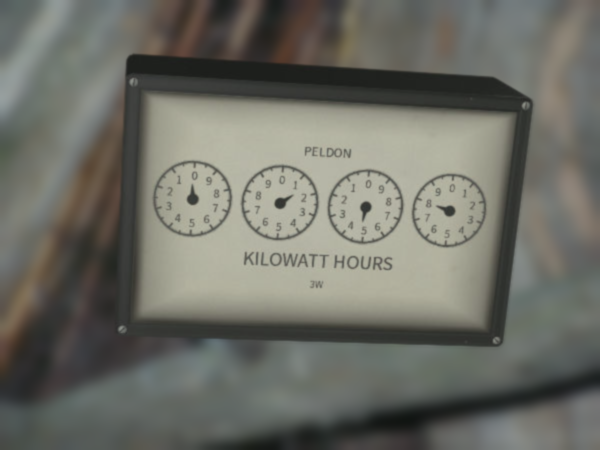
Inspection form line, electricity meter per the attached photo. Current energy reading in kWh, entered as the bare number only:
148
